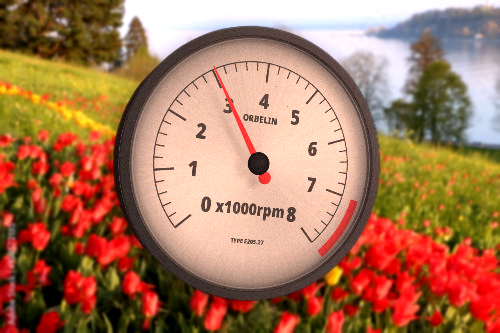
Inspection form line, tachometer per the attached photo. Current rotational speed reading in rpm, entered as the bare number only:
3000
